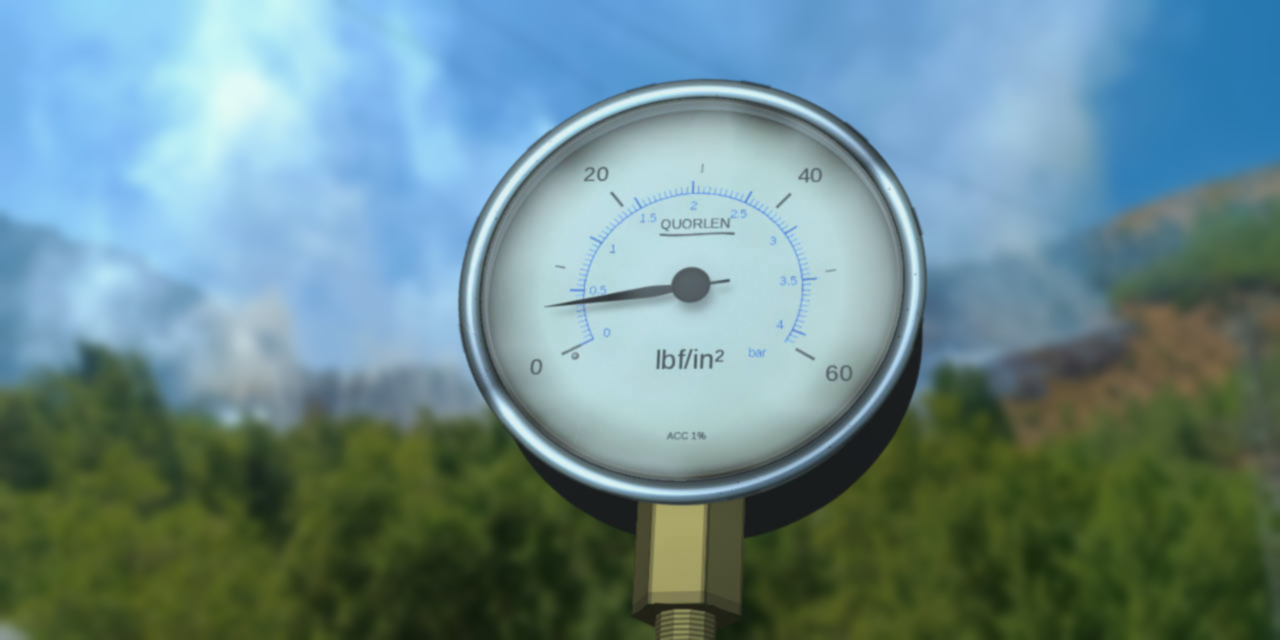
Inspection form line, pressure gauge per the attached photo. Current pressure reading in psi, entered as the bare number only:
5
